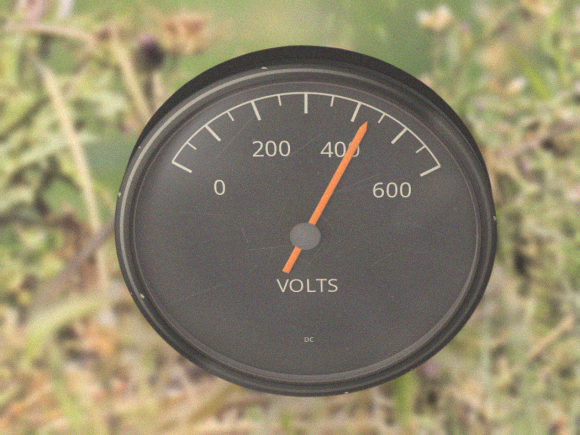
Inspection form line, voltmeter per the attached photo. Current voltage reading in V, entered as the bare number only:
425
